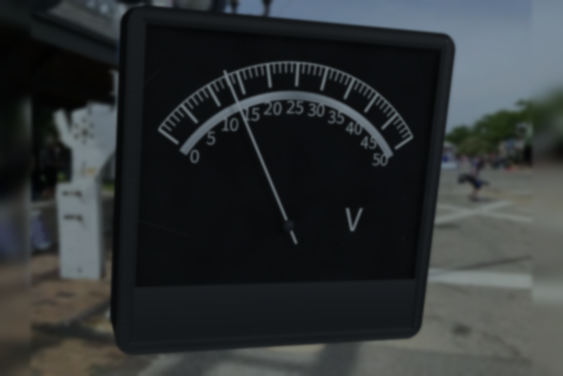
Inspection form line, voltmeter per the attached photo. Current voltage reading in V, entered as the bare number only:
13
